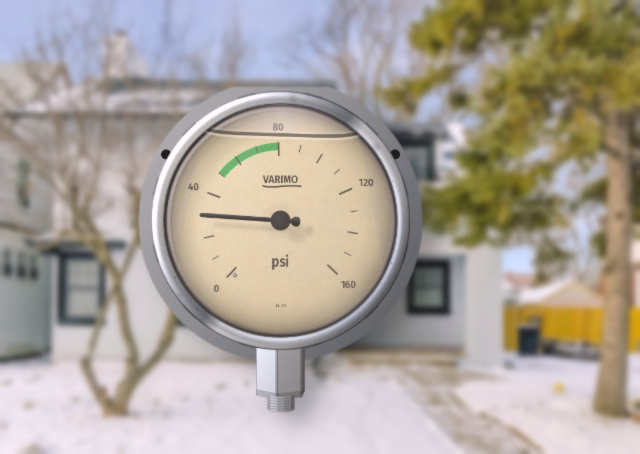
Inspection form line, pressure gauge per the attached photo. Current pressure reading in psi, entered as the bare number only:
30
